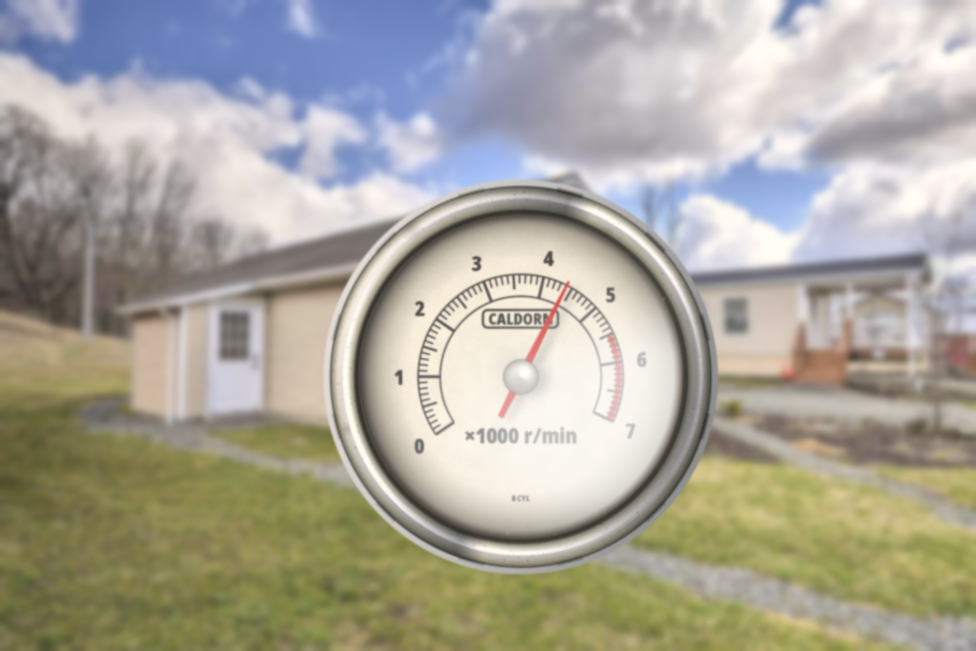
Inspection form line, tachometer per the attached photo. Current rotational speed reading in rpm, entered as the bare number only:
4400
